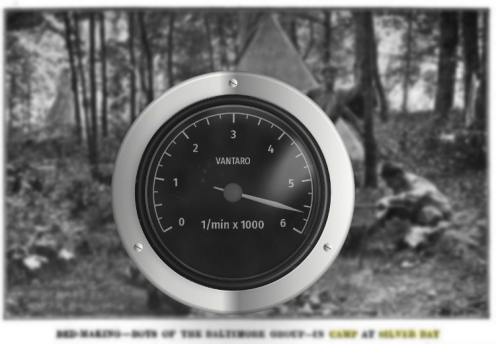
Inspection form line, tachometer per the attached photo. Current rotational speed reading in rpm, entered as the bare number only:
5625
